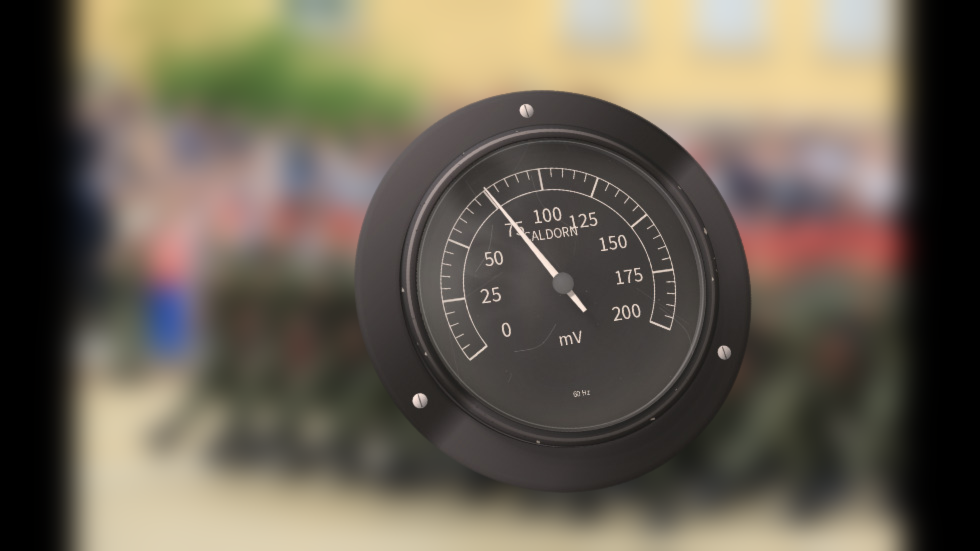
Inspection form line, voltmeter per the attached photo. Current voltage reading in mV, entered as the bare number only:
75
